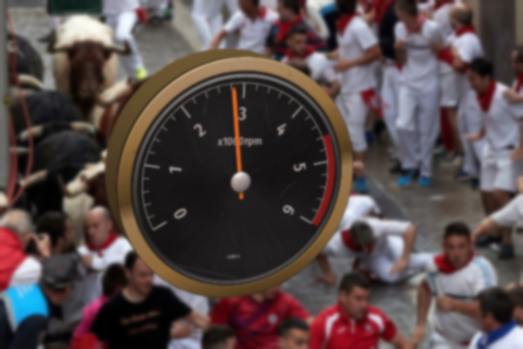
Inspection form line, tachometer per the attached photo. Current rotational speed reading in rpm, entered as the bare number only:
2800
